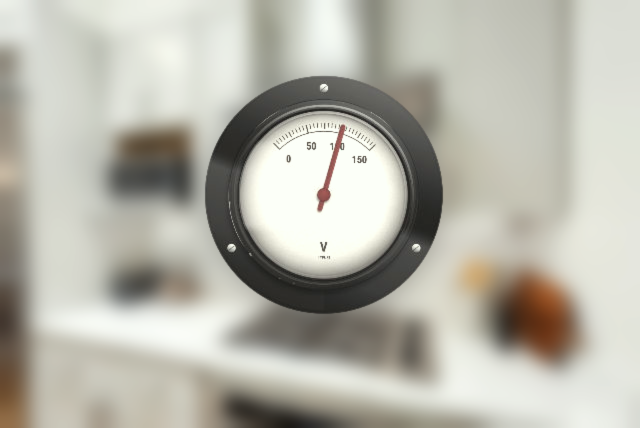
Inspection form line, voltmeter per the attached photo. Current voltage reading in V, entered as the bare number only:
100
